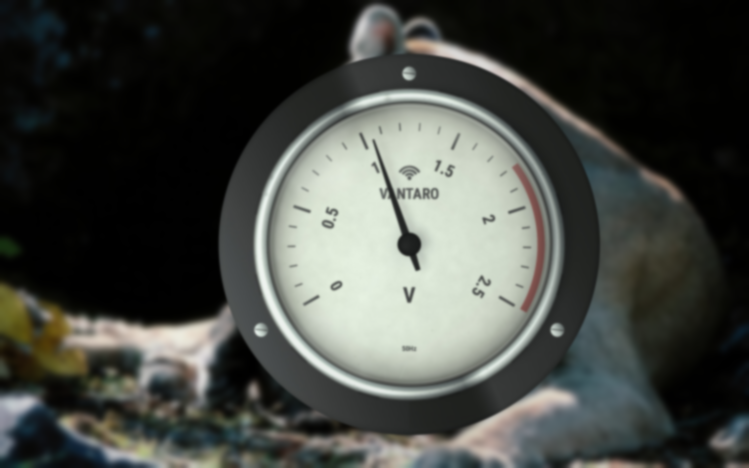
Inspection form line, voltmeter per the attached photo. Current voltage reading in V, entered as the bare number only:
1.05
